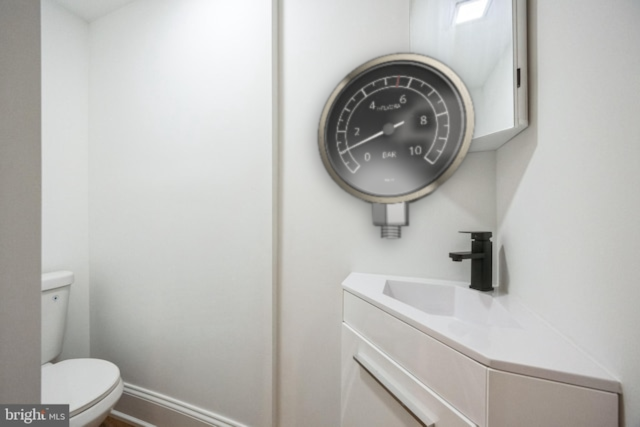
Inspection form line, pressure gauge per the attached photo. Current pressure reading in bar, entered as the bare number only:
1
